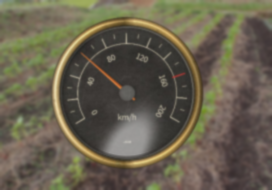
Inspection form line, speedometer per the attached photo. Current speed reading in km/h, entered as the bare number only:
60
